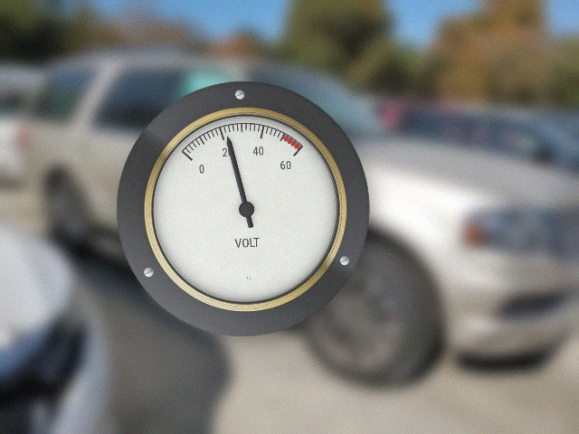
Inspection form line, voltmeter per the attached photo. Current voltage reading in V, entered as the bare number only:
22
